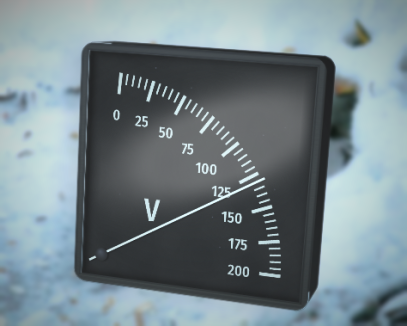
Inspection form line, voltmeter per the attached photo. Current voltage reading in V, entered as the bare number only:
130
